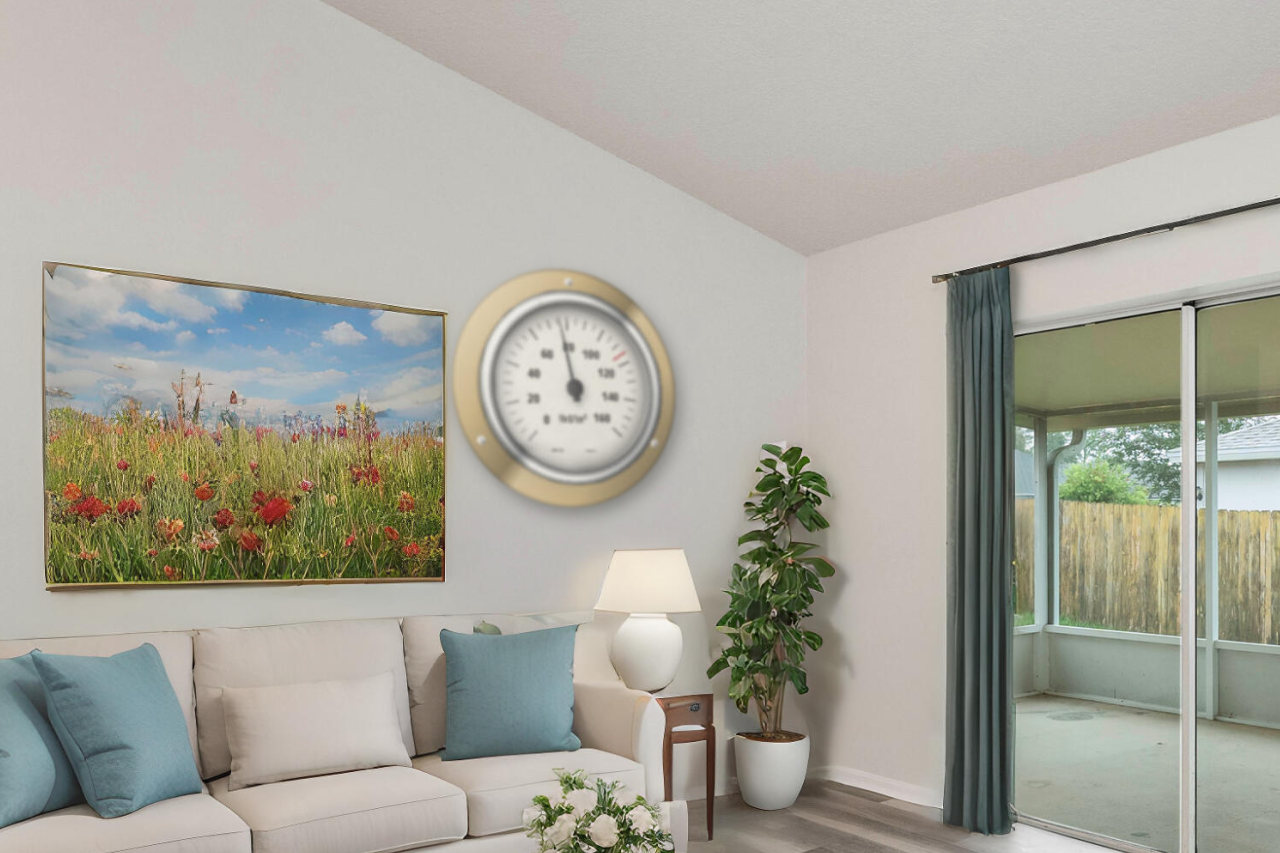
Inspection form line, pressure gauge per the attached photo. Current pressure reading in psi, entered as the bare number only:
75
